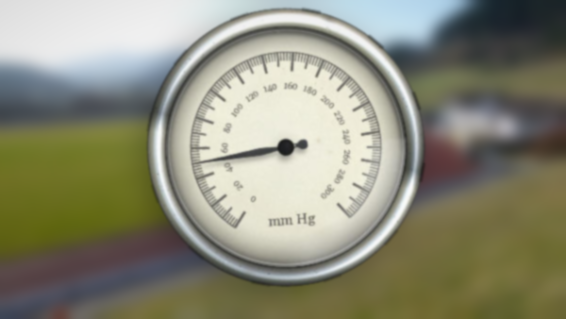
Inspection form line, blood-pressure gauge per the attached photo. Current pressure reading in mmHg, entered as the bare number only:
50
